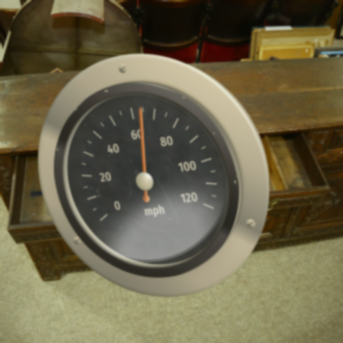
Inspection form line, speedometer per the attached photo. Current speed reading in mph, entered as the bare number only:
65
